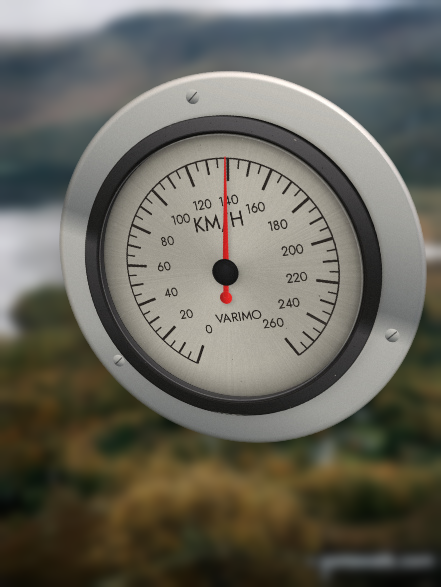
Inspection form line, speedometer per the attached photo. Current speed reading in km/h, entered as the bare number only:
140
